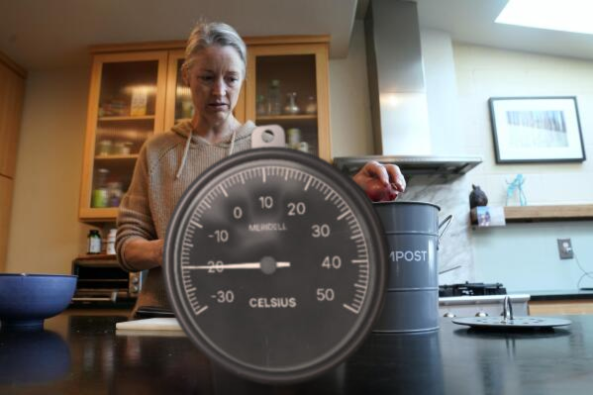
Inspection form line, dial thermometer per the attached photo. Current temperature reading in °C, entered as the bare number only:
-20
